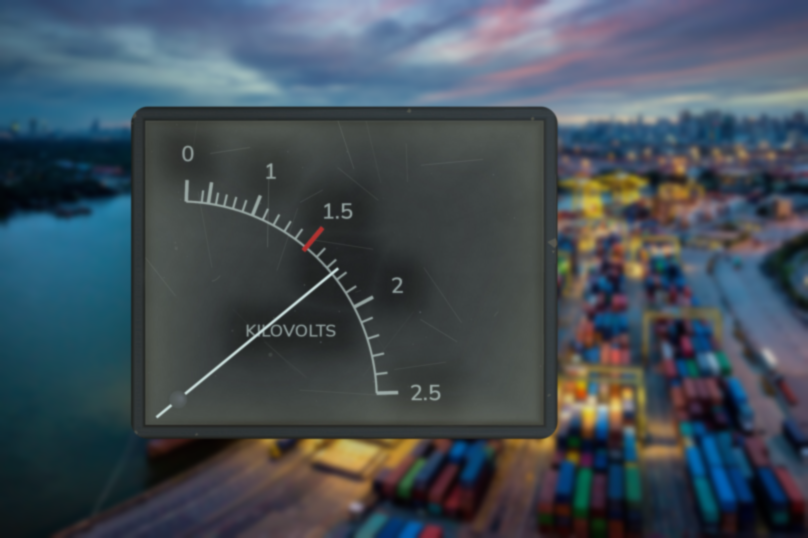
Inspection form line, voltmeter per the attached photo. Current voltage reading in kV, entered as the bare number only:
1.75
